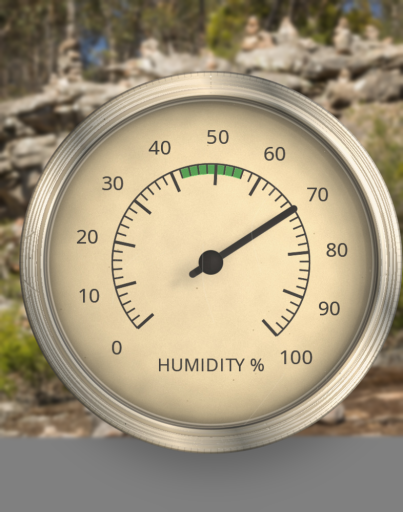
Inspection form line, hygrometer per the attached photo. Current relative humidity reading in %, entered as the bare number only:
70
